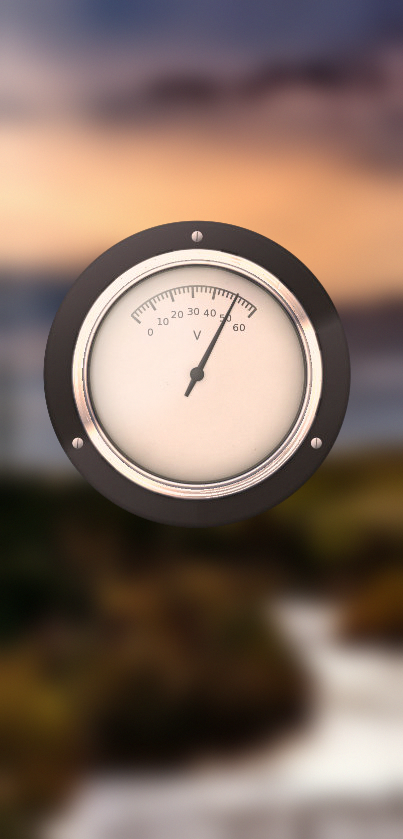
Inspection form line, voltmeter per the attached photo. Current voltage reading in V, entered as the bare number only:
50
